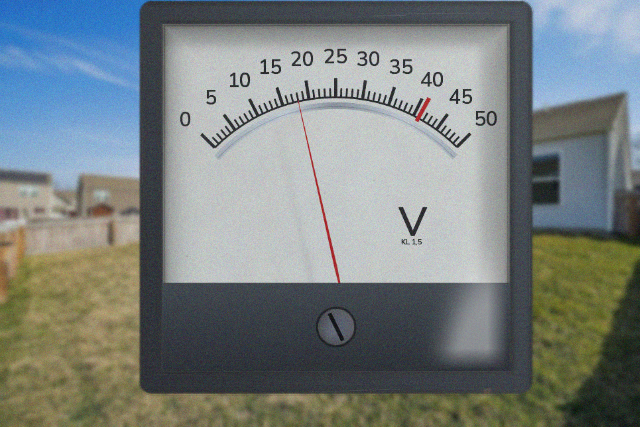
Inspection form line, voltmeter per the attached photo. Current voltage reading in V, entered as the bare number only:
18
